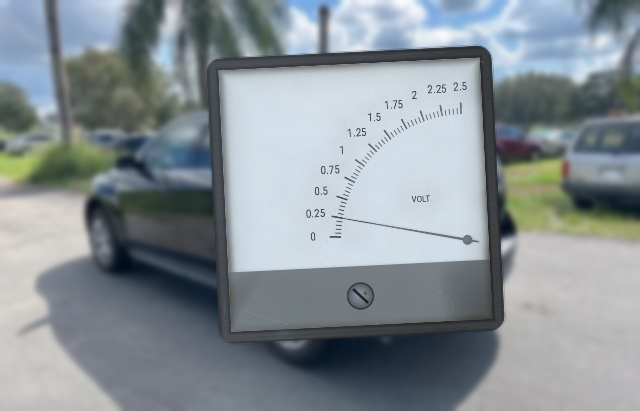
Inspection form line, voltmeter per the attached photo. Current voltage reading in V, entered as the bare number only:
0.25
